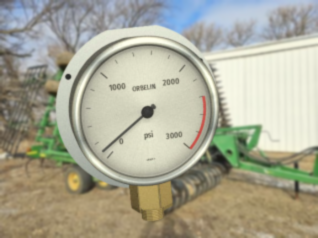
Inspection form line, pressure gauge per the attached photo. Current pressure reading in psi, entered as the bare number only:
100
